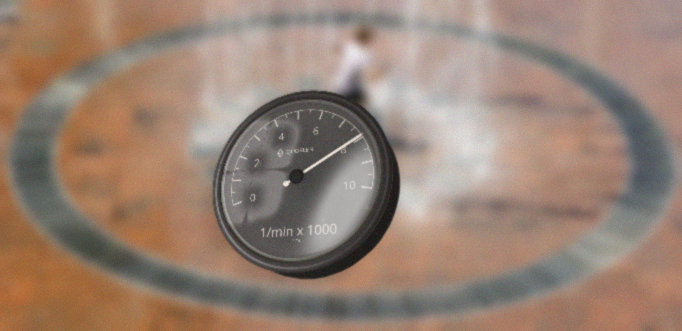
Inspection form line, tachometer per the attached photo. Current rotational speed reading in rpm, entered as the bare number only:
8000
